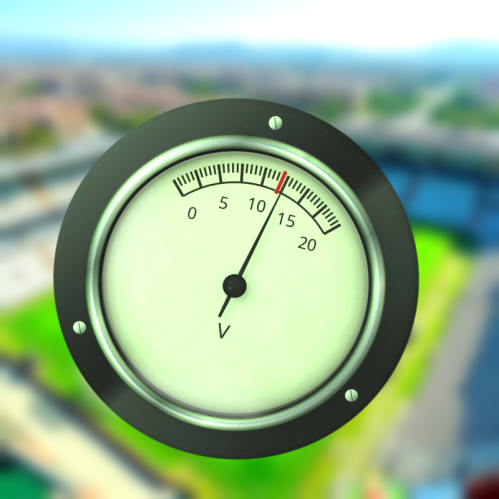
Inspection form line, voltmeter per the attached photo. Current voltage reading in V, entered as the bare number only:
12.5
